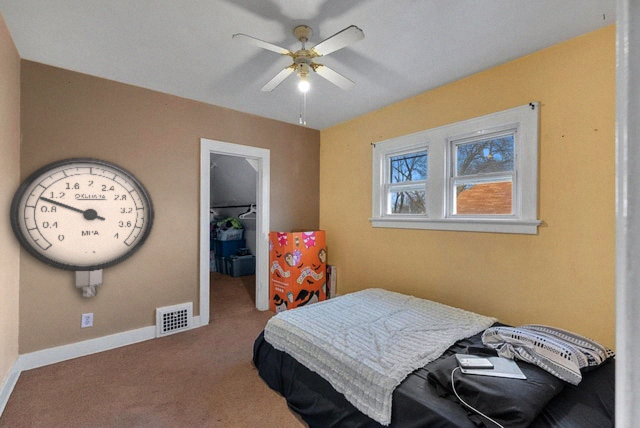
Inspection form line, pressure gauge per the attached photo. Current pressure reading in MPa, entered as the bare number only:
1
